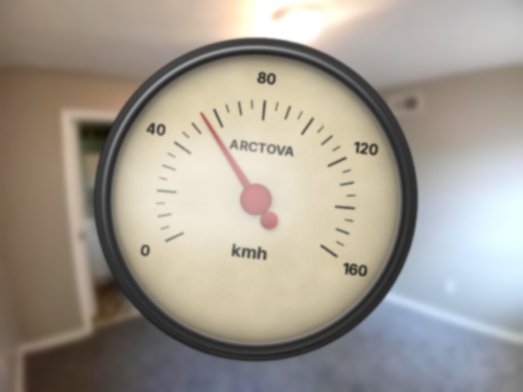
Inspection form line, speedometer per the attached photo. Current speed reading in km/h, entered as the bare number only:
55
